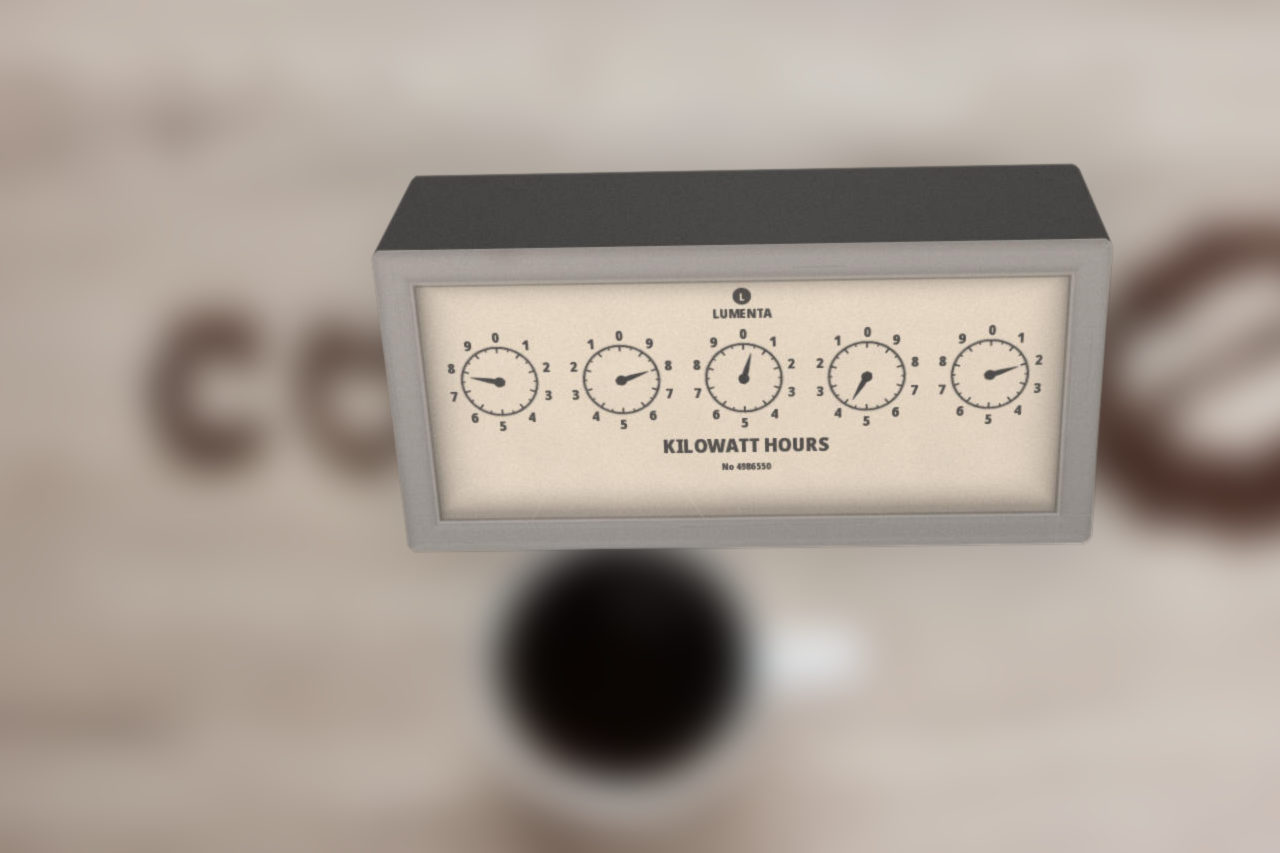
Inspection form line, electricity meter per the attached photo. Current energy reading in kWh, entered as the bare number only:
78042
